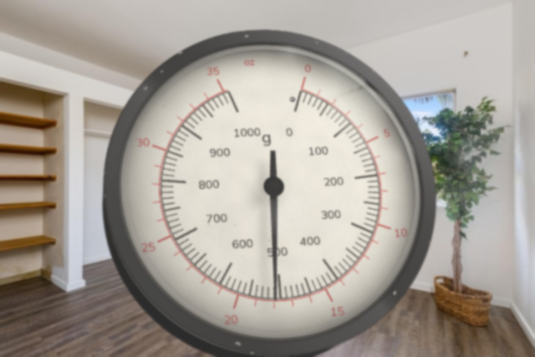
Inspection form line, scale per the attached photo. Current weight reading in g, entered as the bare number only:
510
